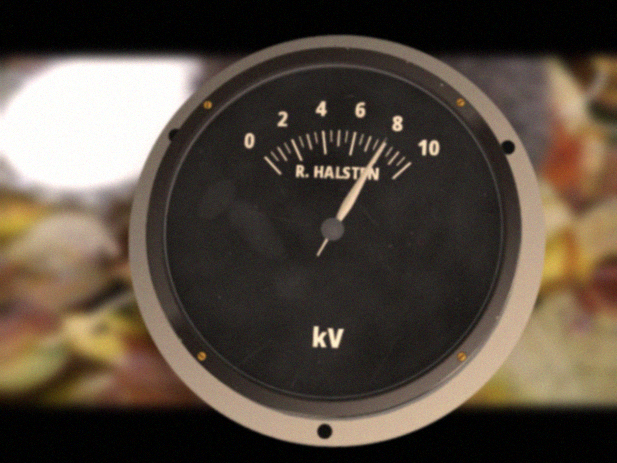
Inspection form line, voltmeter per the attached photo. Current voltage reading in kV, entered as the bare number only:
8
